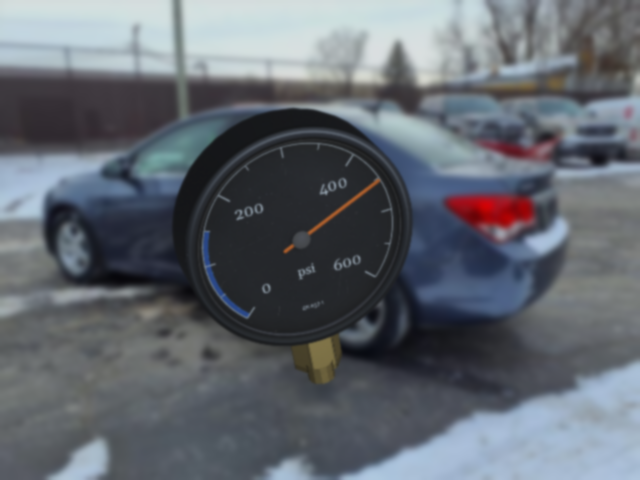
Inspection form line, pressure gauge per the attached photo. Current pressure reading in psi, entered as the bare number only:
450
